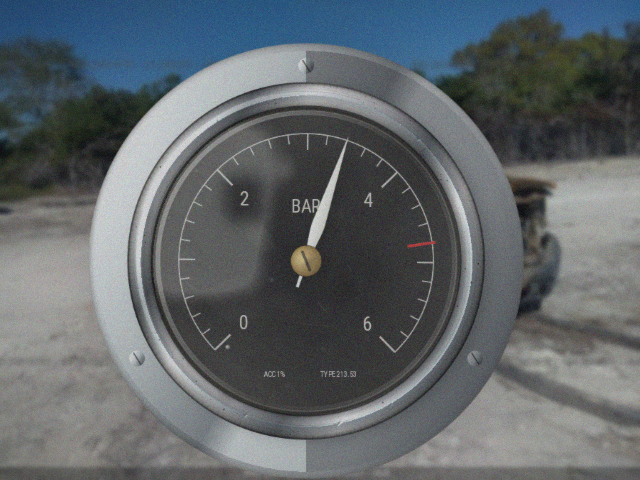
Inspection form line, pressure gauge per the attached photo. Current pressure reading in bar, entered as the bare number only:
3.4
